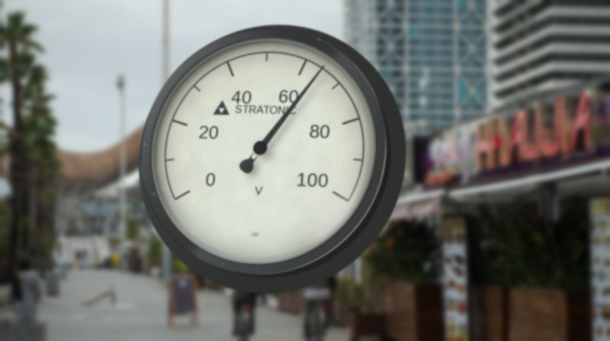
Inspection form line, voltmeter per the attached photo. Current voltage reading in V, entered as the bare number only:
65
